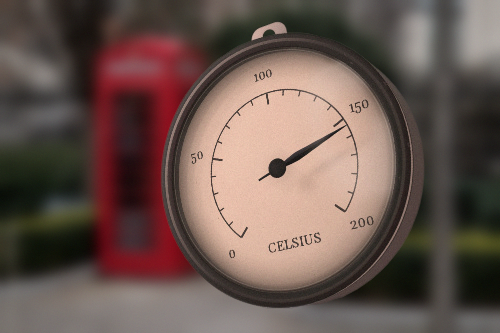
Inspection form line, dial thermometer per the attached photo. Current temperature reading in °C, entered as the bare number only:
155
